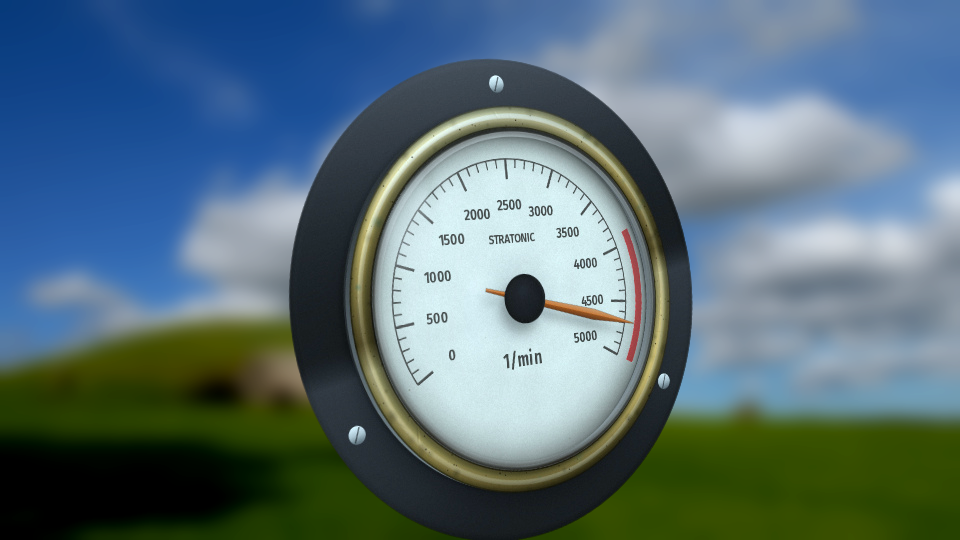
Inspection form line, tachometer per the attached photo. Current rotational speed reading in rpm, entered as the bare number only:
4700
